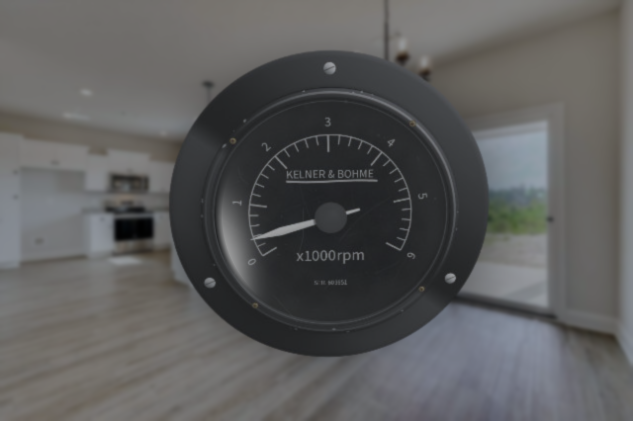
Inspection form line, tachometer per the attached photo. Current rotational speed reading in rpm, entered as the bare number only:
400
